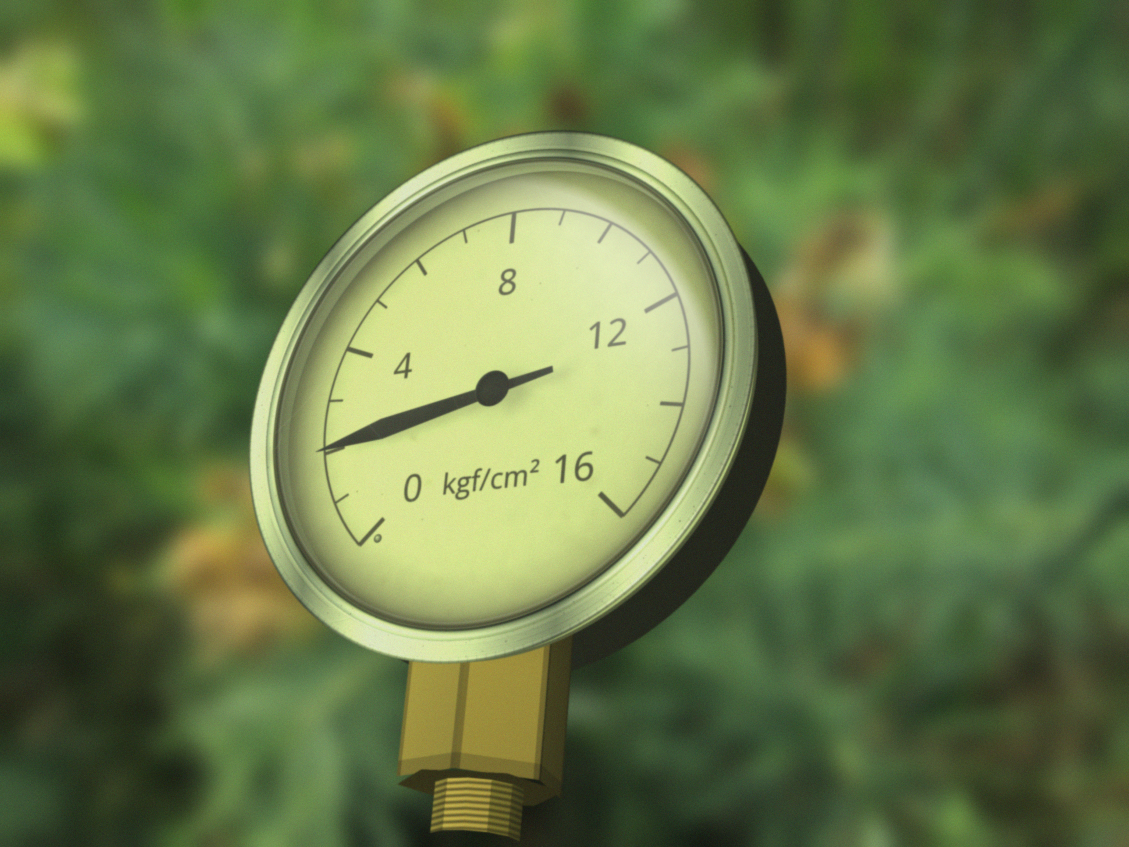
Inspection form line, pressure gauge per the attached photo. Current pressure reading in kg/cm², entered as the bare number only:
2
